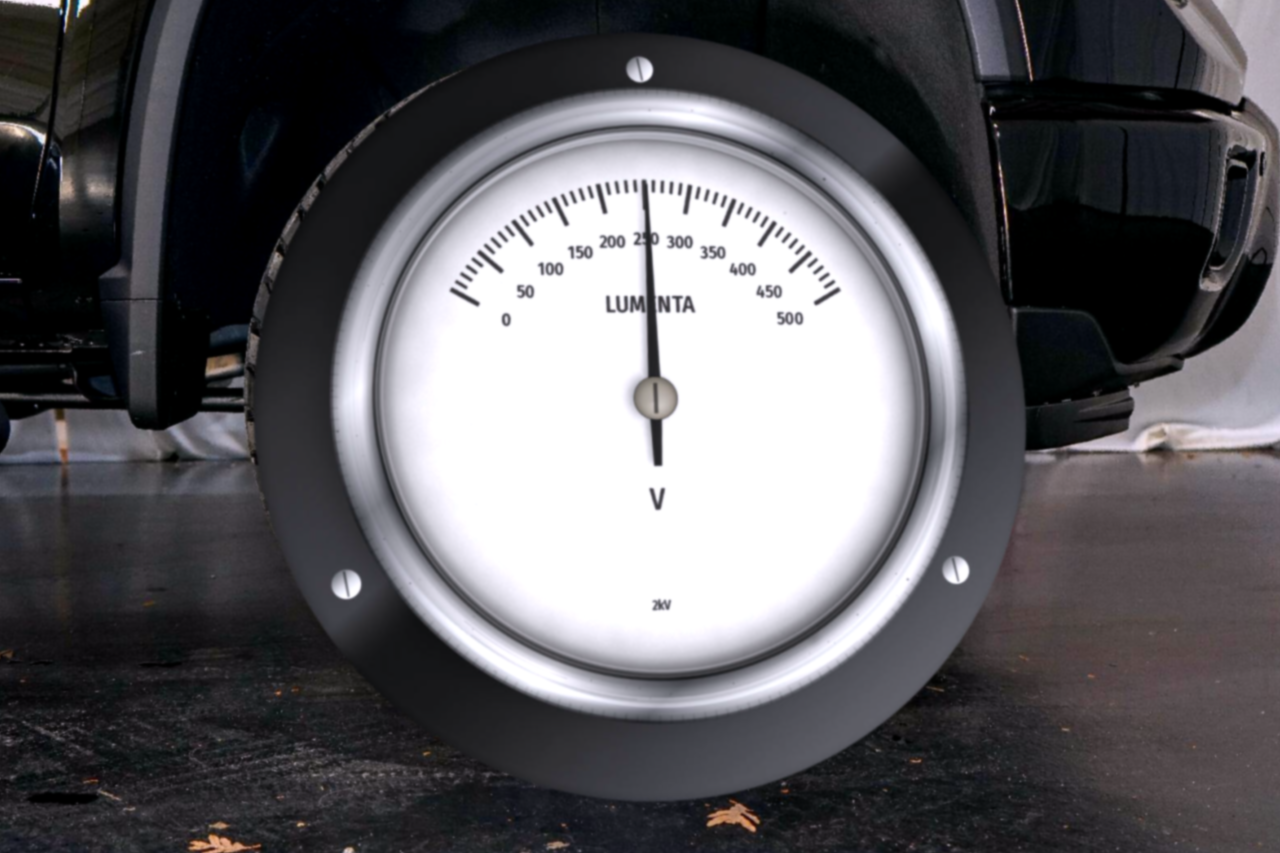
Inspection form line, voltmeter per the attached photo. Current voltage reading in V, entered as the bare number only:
250
